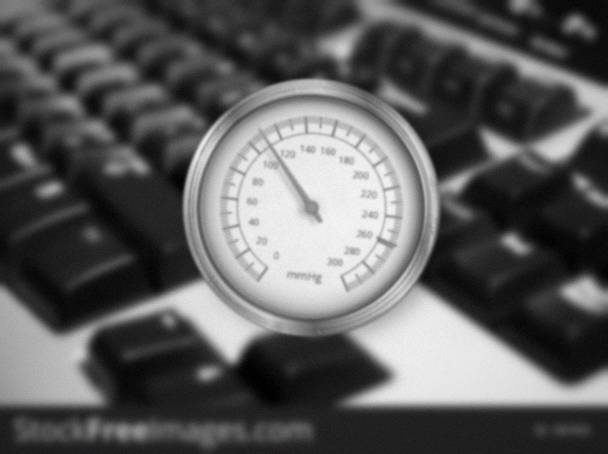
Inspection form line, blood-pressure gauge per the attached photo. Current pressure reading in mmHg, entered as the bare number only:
110
